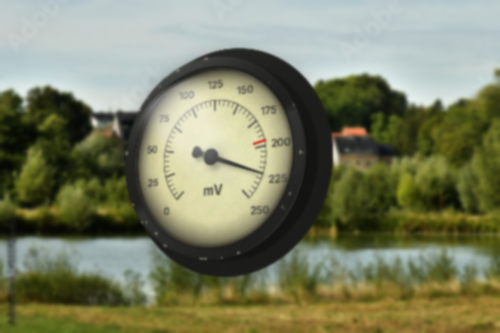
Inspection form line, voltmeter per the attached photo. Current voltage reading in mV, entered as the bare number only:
225
